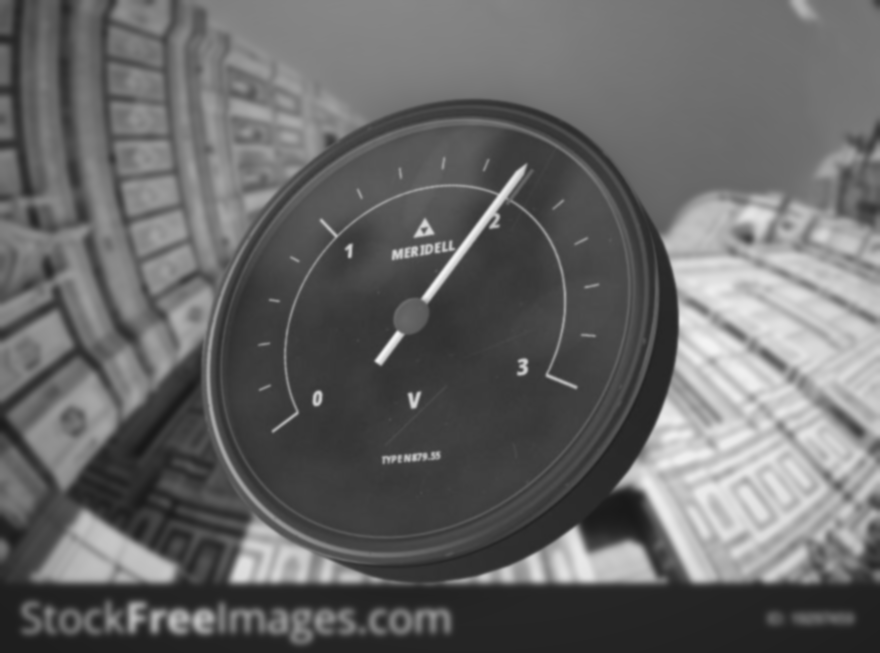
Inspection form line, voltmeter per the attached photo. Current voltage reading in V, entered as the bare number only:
2
